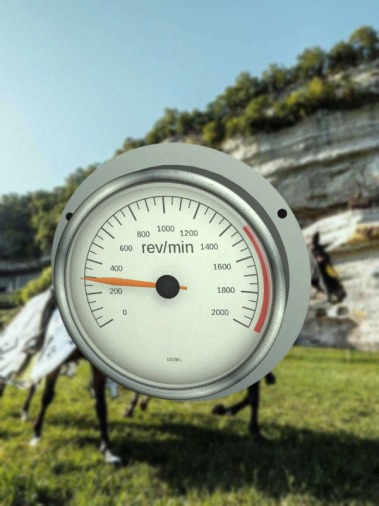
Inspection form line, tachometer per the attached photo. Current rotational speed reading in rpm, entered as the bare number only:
300
